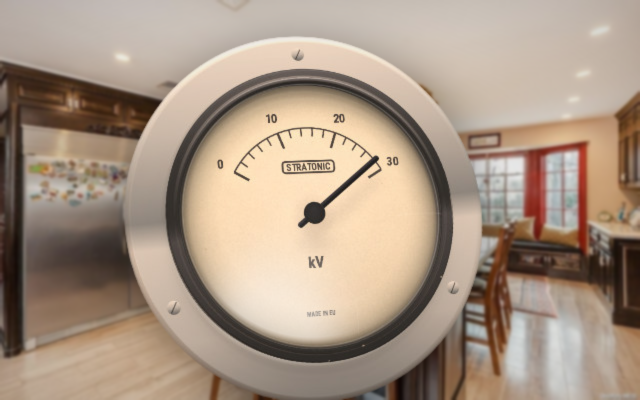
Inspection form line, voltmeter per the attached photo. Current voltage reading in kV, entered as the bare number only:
28
